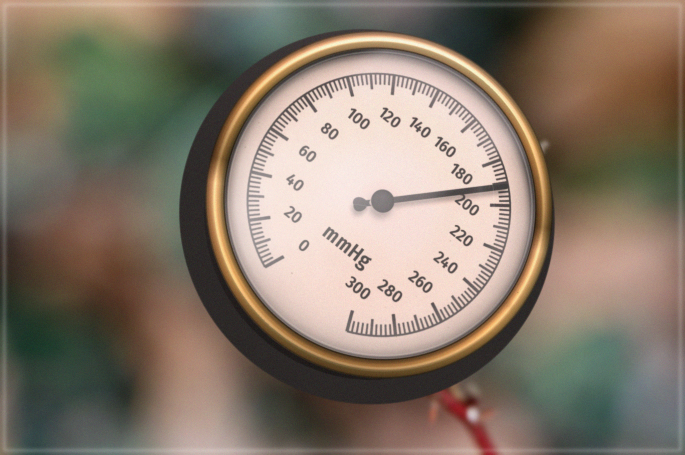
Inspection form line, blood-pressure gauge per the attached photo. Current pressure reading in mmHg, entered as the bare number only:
192
